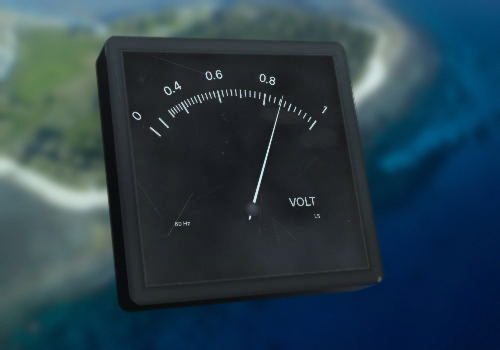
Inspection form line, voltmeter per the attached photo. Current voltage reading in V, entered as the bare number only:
0.86
